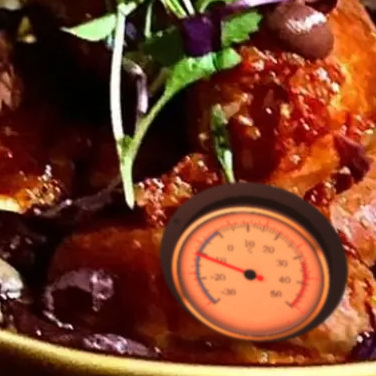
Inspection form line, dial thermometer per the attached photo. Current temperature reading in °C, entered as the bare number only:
-10
